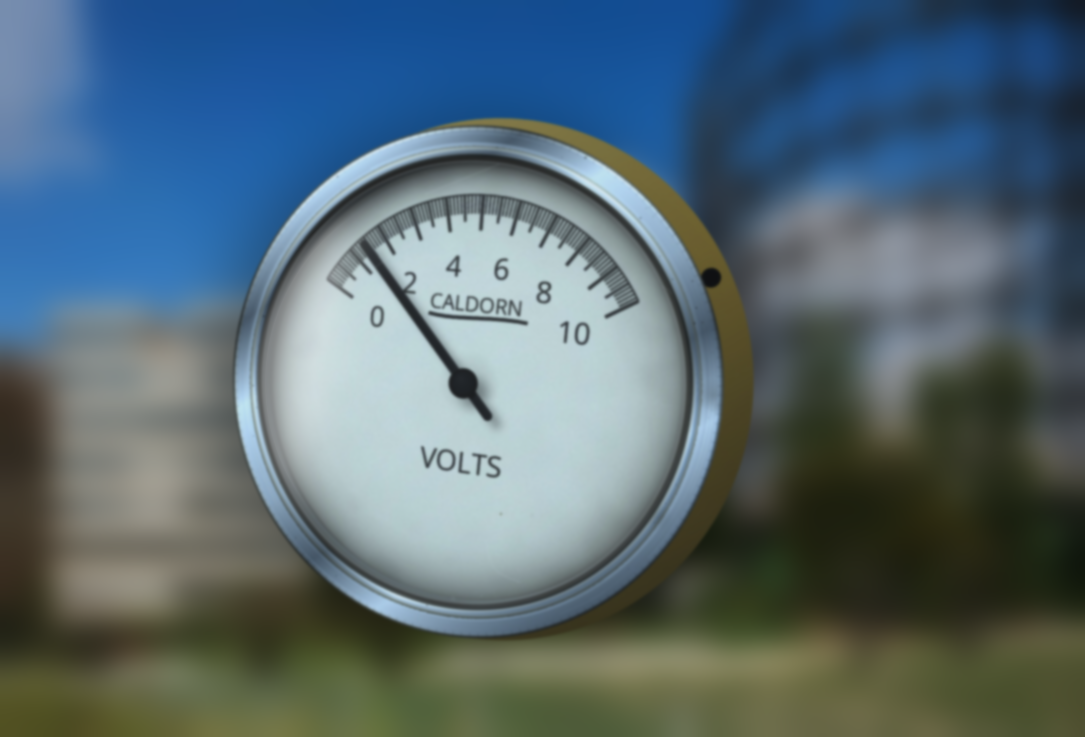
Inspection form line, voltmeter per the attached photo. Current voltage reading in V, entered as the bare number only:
1.5
